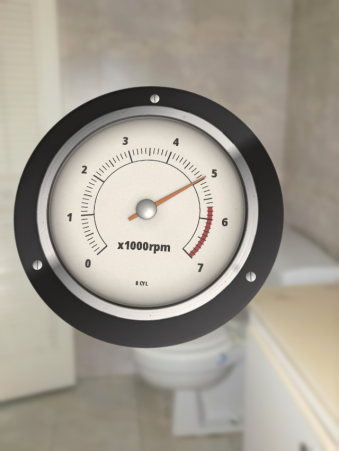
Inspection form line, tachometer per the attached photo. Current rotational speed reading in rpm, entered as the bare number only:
5000
